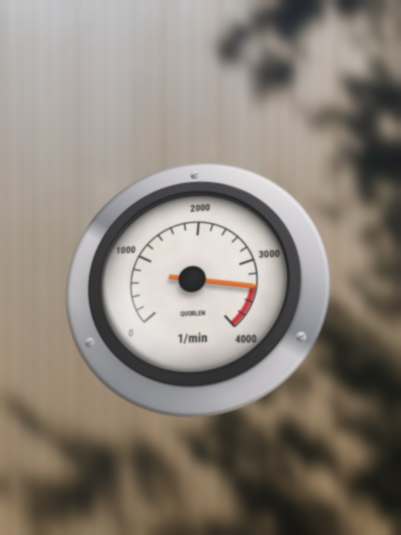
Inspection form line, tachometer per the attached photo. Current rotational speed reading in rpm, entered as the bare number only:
3400
